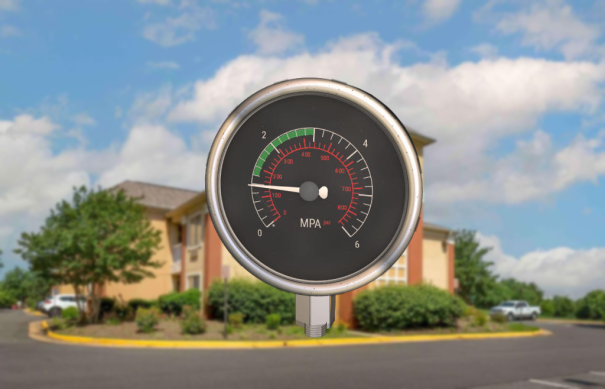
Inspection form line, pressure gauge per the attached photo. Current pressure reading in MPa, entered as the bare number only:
1
